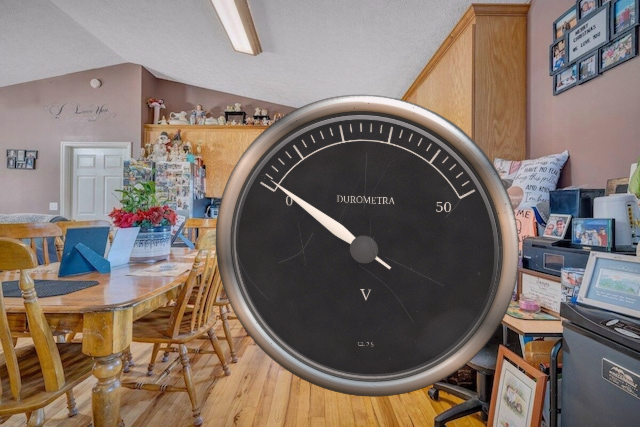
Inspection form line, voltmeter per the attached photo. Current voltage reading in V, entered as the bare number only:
2
